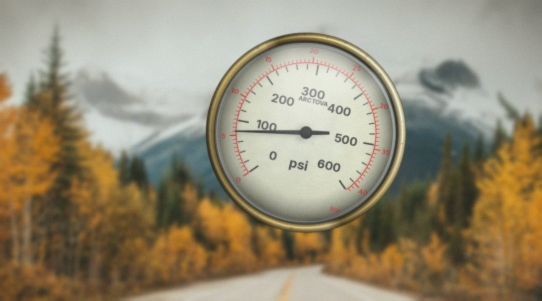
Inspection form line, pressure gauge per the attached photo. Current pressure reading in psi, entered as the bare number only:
80
